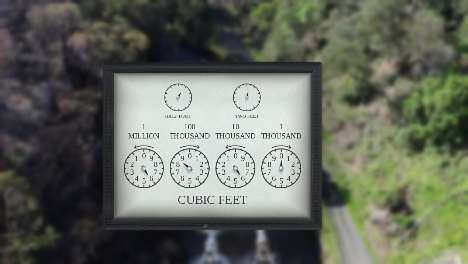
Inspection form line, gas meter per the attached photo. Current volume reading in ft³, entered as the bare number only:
586000
